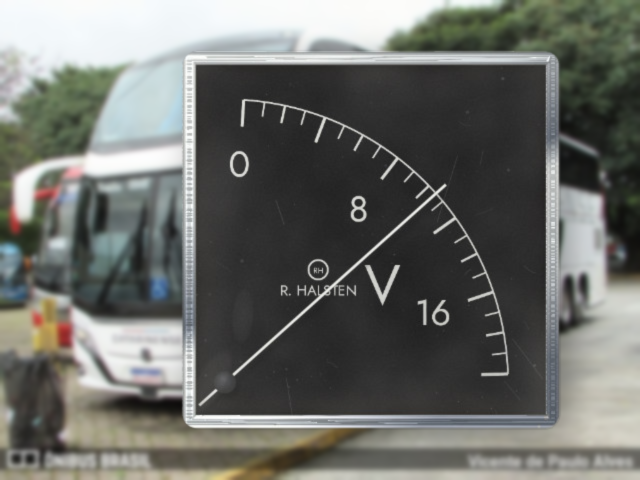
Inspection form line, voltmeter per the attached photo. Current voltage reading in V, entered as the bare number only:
10.5
